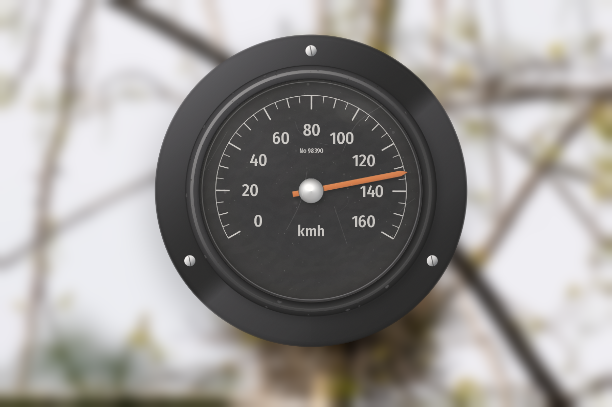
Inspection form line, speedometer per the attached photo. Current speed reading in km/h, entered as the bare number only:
132.5
